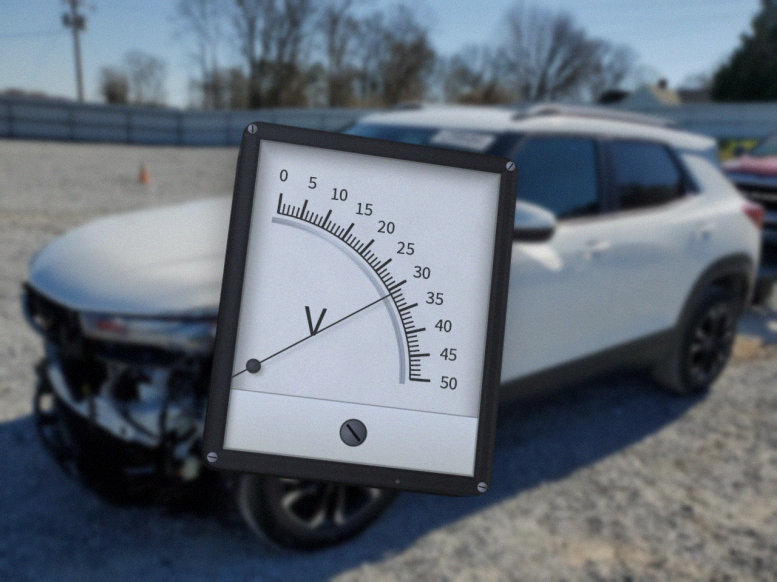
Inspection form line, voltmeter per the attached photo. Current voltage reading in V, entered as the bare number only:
31
